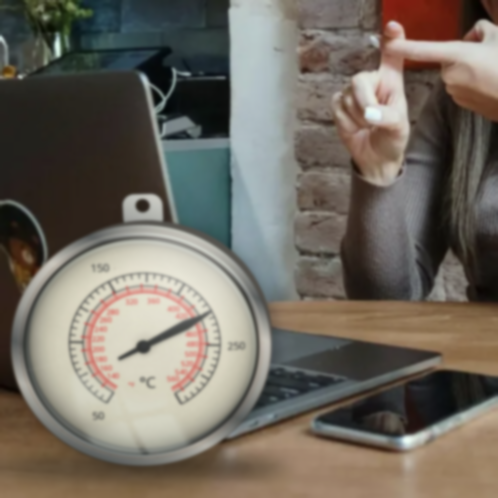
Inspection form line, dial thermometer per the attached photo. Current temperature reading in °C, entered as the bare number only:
225
